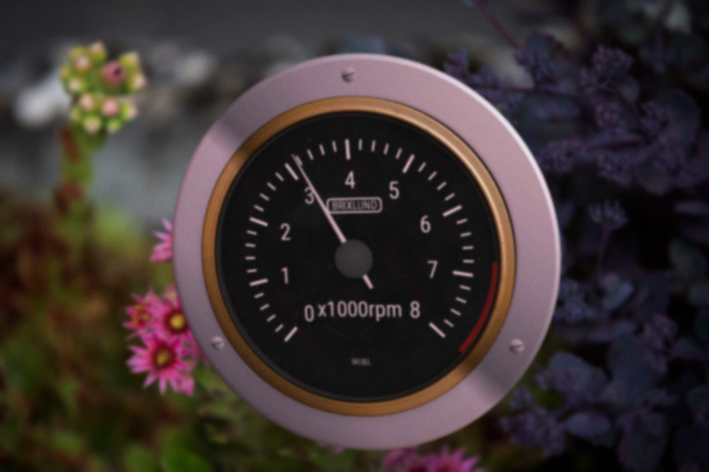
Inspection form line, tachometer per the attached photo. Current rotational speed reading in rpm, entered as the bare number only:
3200
